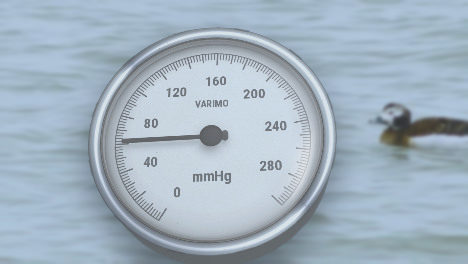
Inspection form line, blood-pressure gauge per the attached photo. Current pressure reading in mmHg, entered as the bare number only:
60
